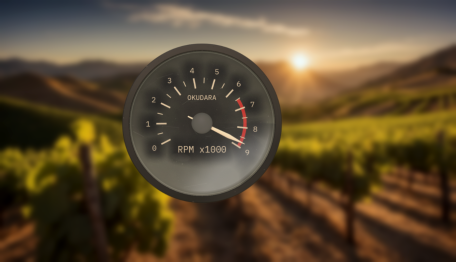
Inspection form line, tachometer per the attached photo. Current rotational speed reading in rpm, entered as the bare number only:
8750
